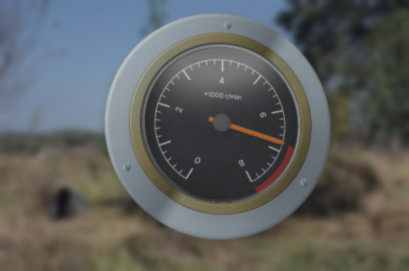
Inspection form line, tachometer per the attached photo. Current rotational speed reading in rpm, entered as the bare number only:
6800
